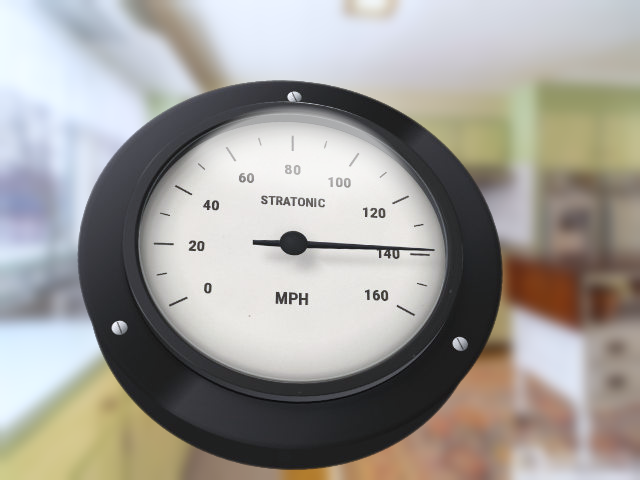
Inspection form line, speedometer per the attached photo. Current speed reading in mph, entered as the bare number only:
140
